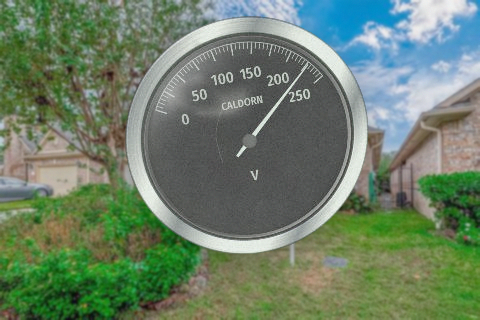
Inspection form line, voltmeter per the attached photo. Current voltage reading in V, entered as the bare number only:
225
